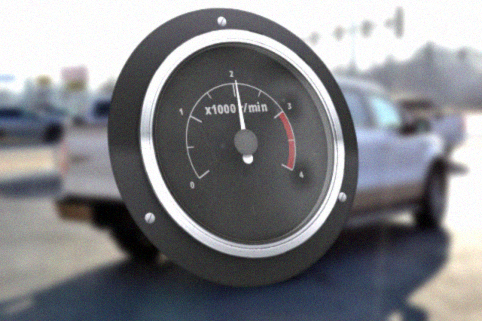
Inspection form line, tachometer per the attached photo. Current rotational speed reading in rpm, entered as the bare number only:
2000
